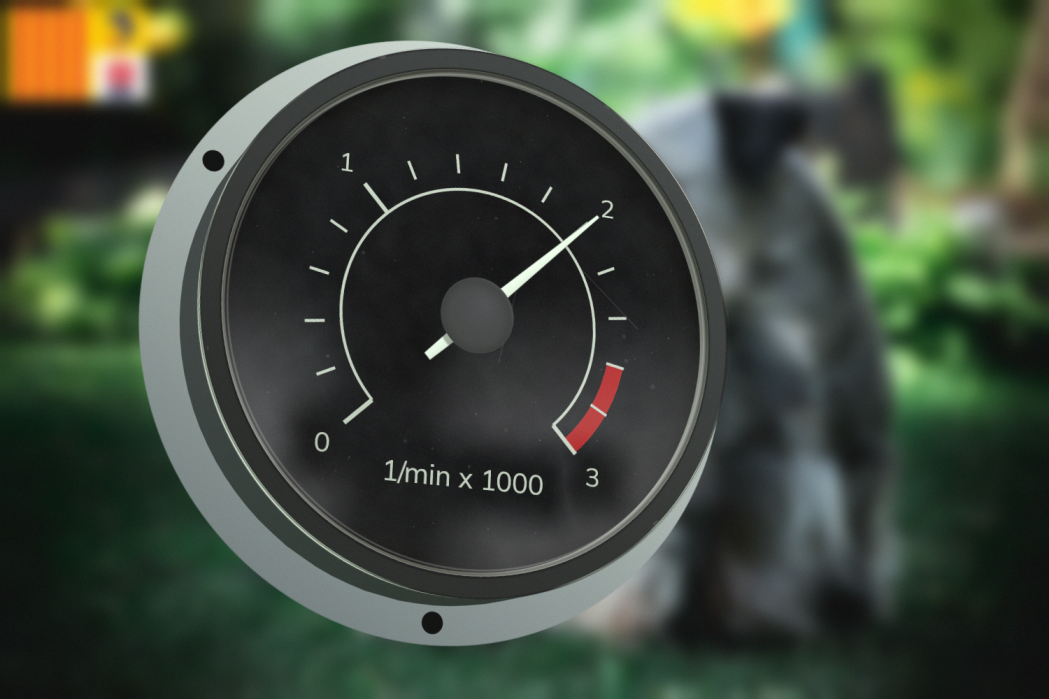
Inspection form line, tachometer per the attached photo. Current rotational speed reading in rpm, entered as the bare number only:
2000
